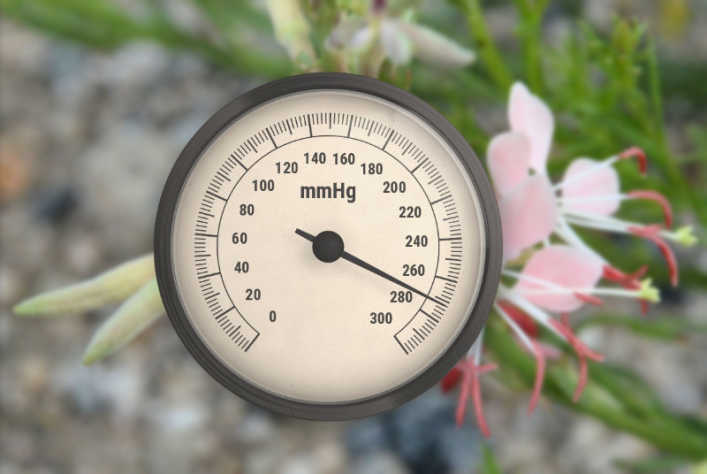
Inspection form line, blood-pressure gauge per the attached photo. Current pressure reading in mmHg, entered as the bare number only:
272
